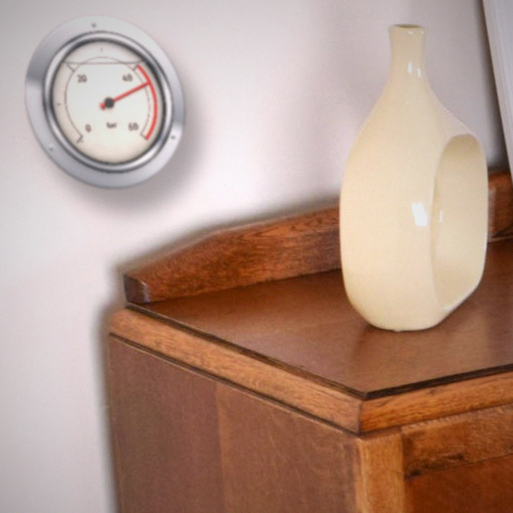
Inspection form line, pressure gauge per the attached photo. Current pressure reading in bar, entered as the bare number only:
45
